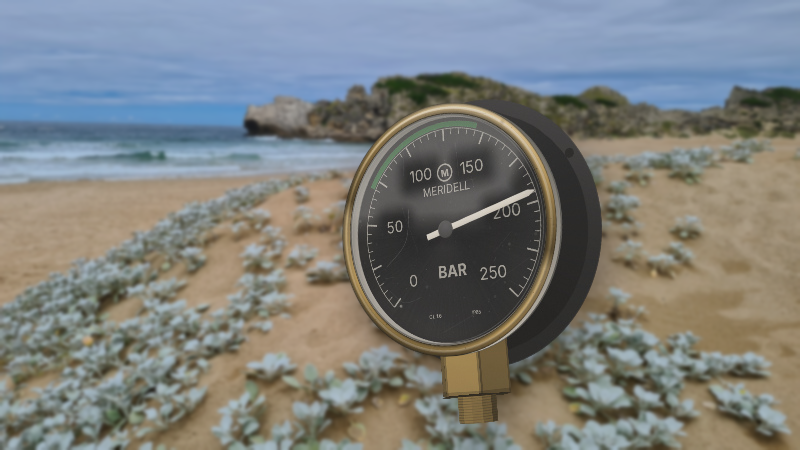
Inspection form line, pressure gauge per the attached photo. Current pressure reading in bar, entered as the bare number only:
195
